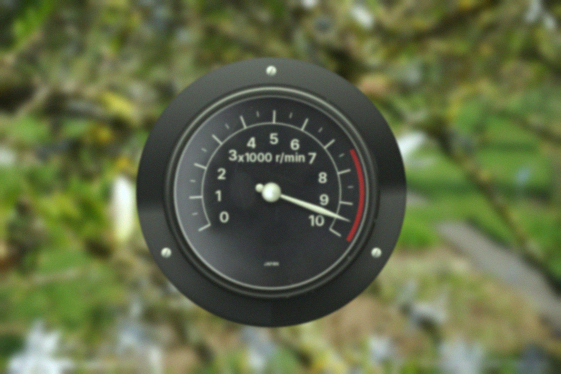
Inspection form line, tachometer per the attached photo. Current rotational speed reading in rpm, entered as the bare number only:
9500
